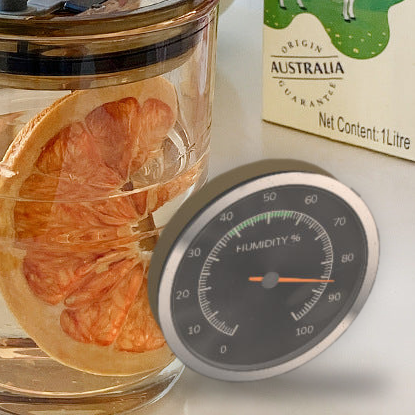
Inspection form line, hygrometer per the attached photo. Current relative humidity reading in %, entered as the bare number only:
85
